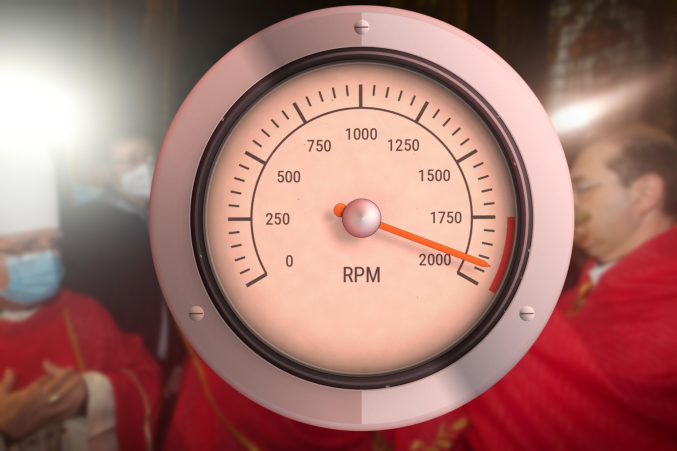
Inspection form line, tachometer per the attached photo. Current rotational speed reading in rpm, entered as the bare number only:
1925
